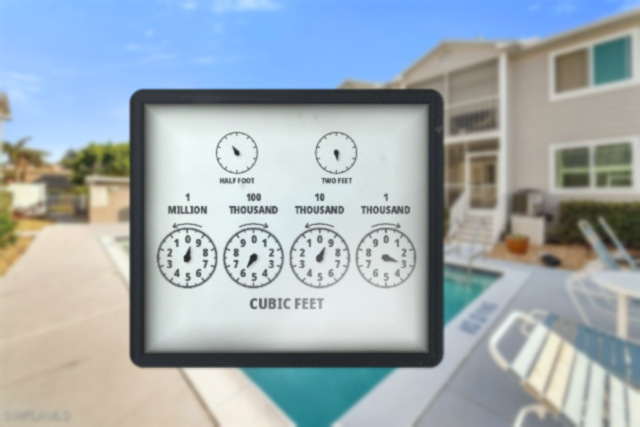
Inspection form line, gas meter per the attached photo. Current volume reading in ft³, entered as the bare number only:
959300
